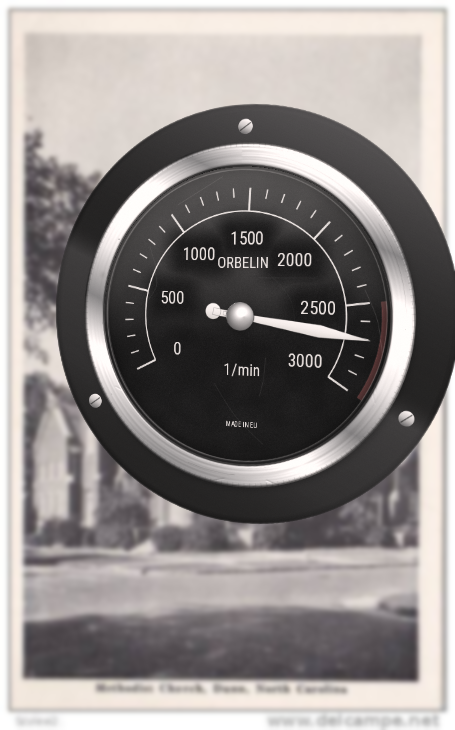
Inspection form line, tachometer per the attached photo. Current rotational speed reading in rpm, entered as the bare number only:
2700
